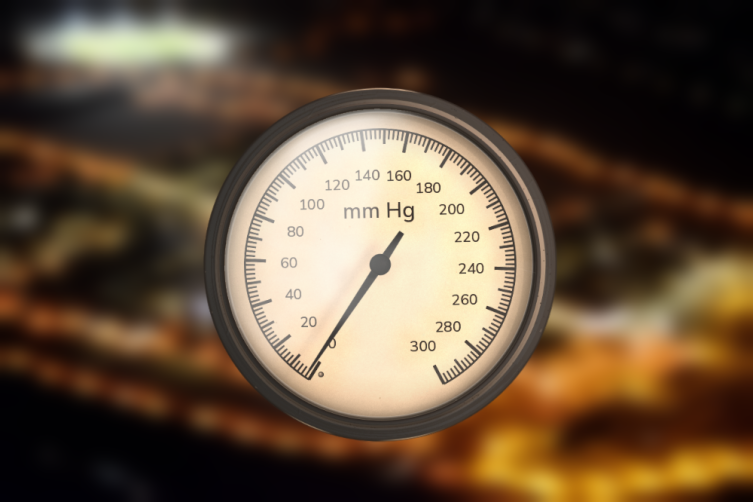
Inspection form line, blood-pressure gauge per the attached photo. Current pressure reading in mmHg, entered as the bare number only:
2
